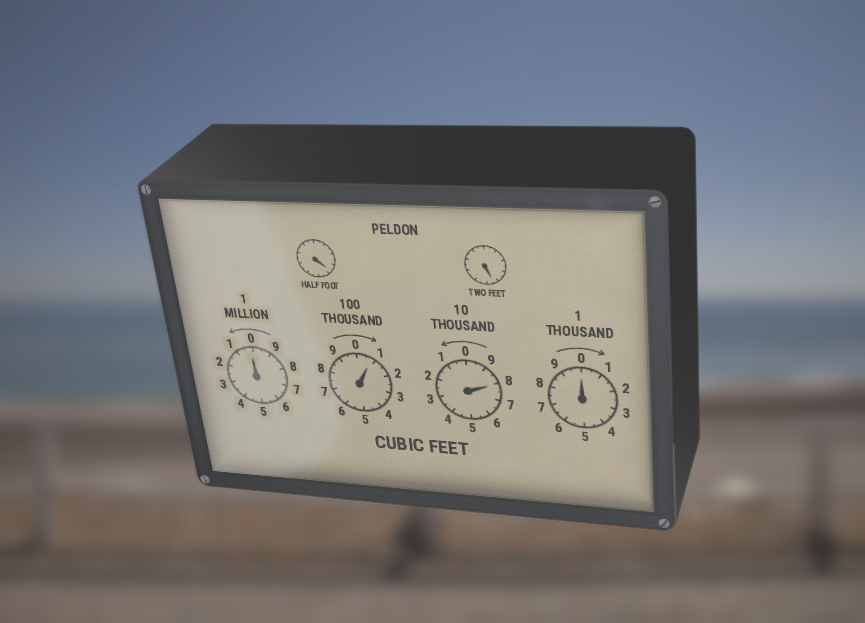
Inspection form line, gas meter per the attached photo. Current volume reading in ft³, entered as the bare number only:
8000
